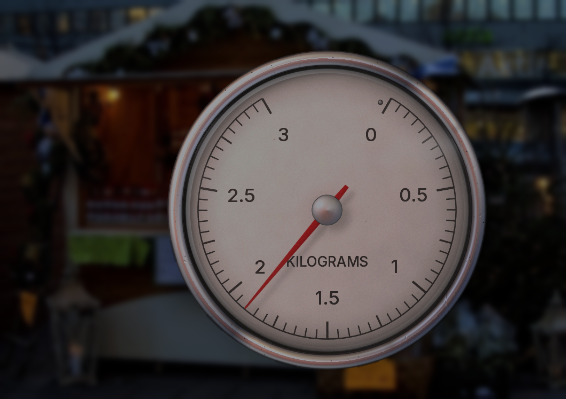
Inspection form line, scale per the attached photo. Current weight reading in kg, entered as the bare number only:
1.9
